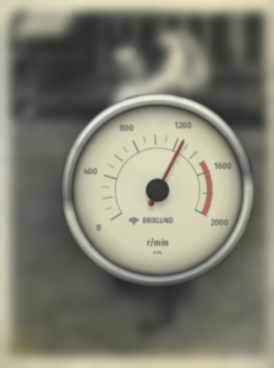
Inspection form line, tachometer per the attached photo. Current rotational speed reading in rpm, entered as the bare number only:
1250
